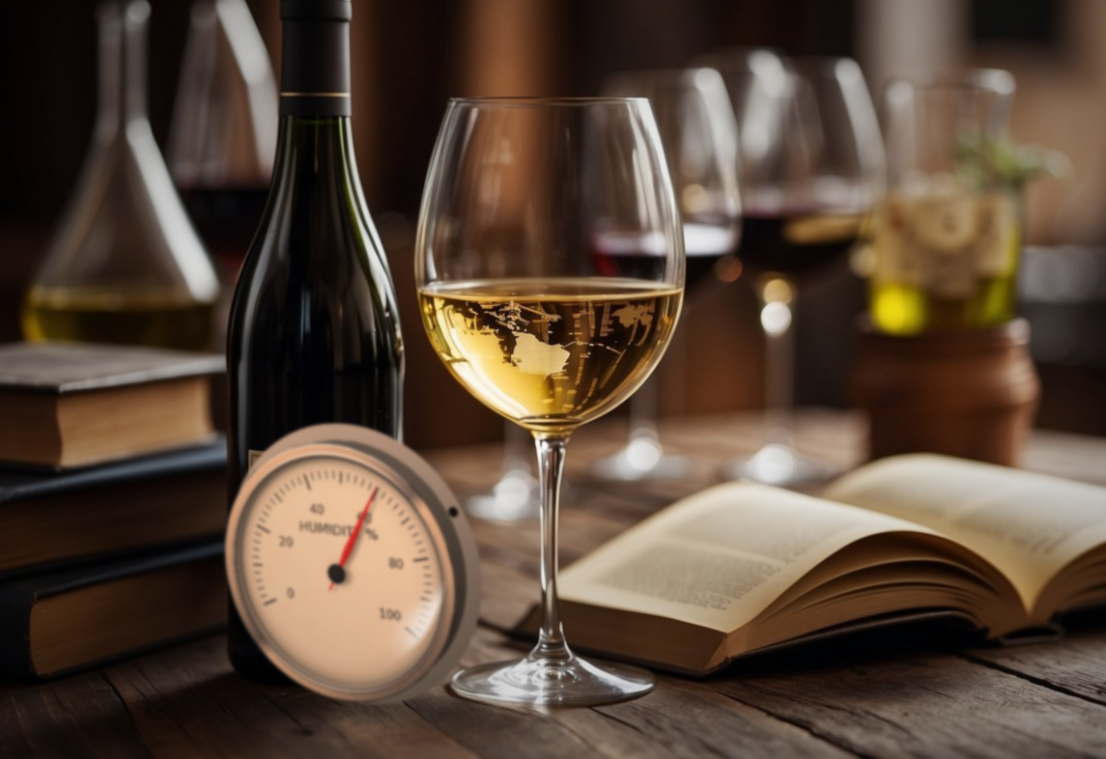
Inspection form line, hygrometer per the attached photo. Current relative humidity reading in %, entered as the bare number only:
60
